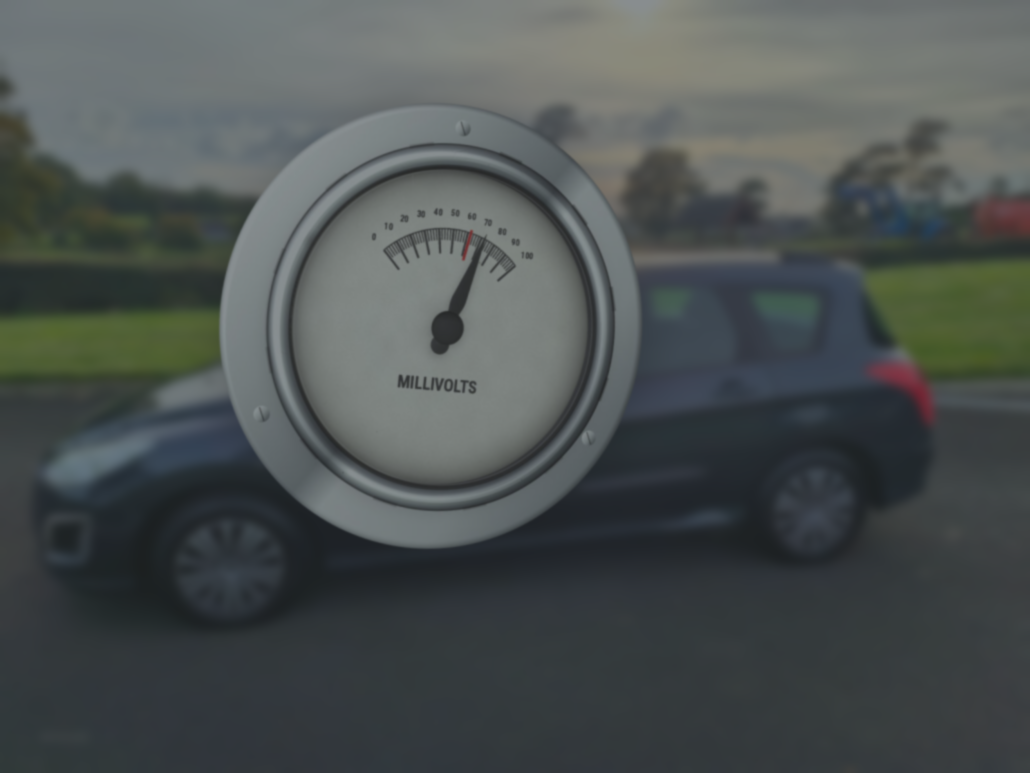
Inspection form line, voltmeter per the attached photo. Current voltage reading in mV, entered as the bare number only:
70
